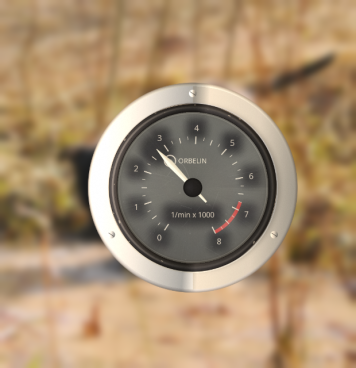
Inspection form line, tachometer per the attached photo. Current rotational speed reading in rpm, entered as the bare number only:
2750
